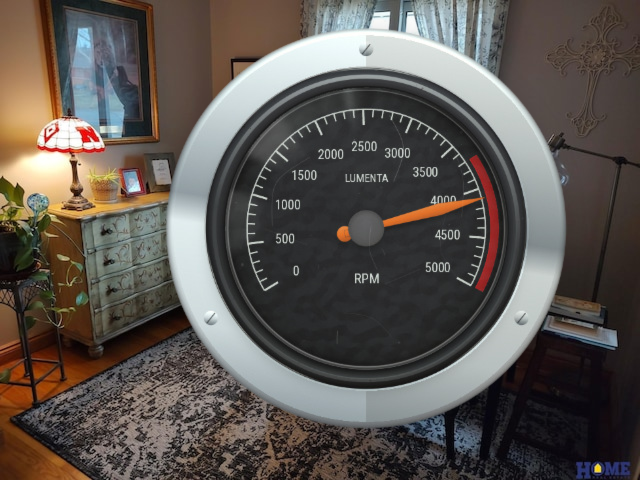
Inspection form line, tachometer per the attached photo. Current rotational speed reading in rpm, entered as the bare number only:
4100
